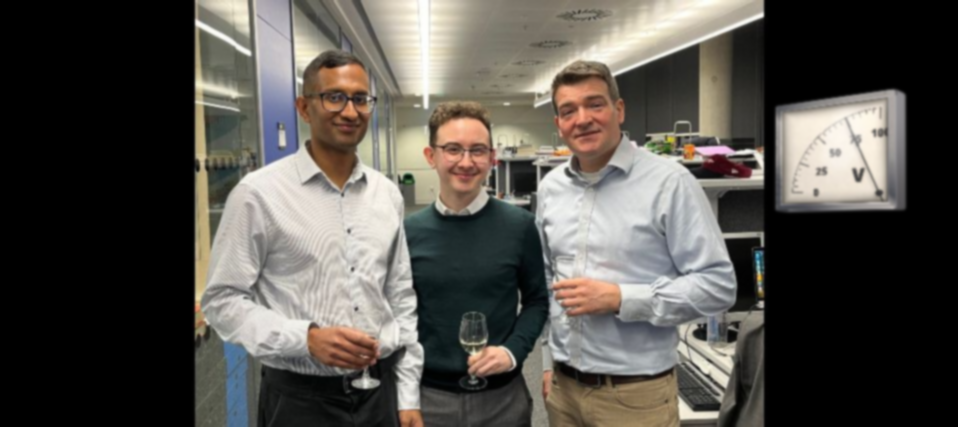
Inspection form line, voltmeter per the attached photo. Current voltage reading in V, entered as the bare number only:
75
